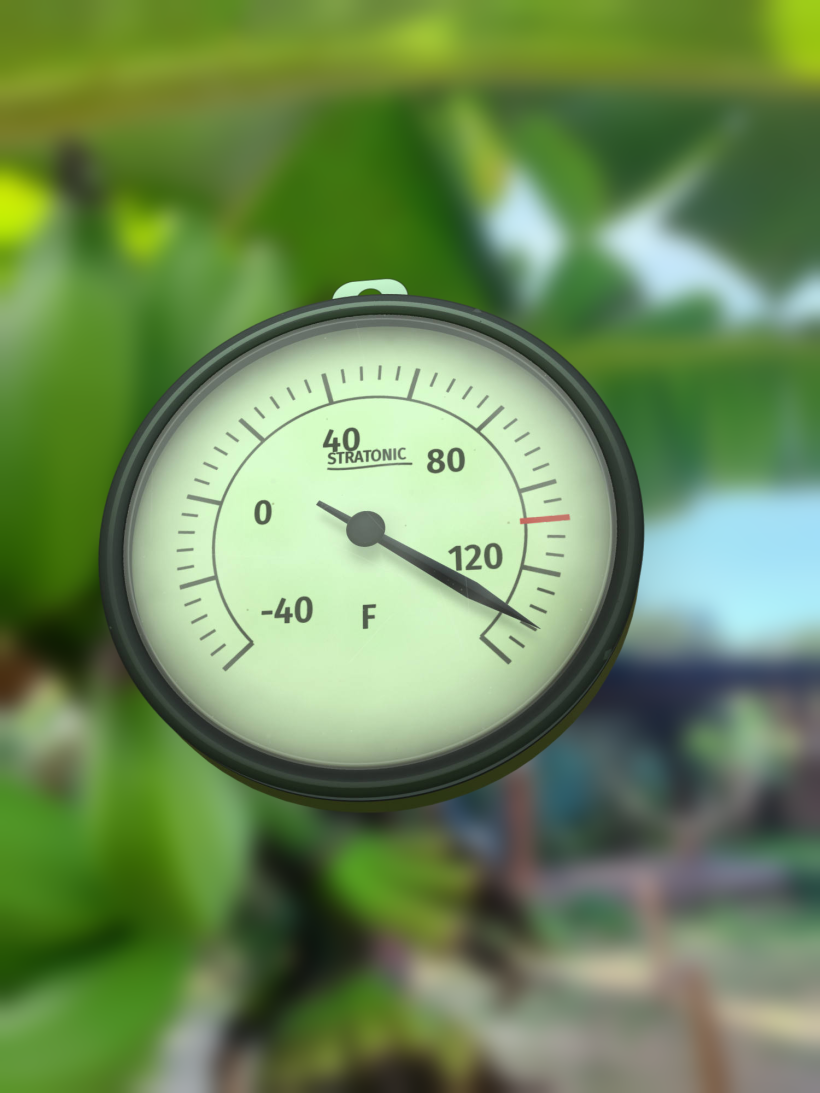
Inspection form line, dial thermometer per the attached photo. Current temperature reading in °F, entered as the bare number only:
132
